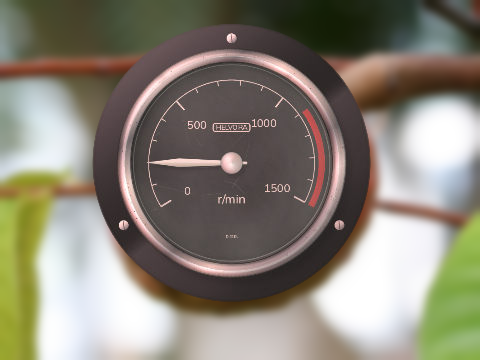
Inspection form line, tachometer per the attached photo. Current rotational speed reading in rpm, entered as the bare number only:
200
